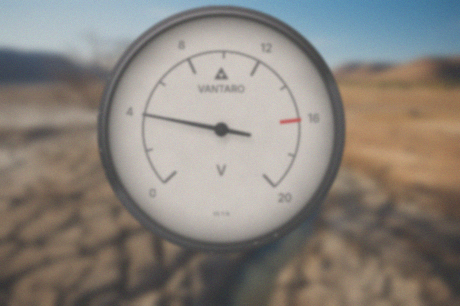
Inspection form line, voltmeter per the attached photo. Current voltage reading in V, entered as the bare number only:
4
